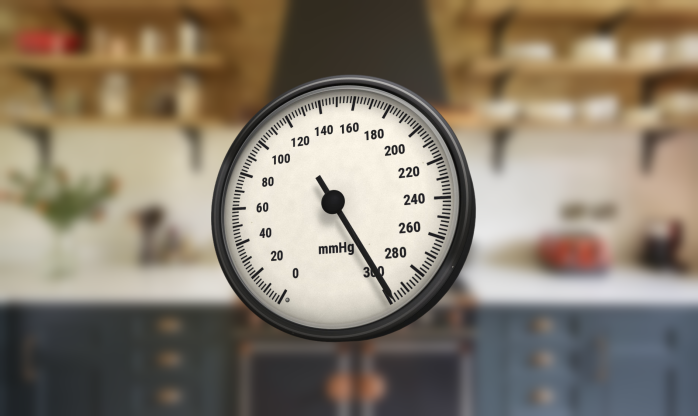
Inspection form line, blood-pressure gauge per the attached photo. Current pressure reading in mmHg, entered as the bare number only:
298
